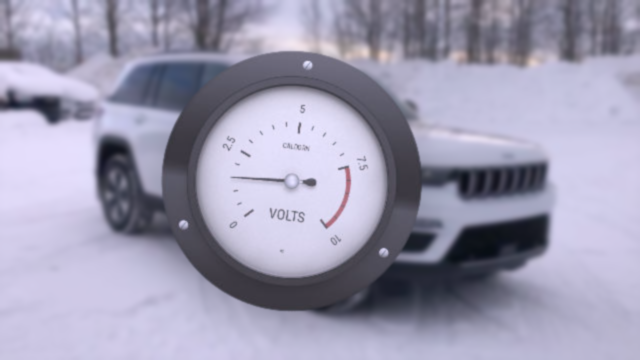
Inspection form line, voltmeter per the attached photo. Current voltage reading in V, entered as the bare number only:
1.5
